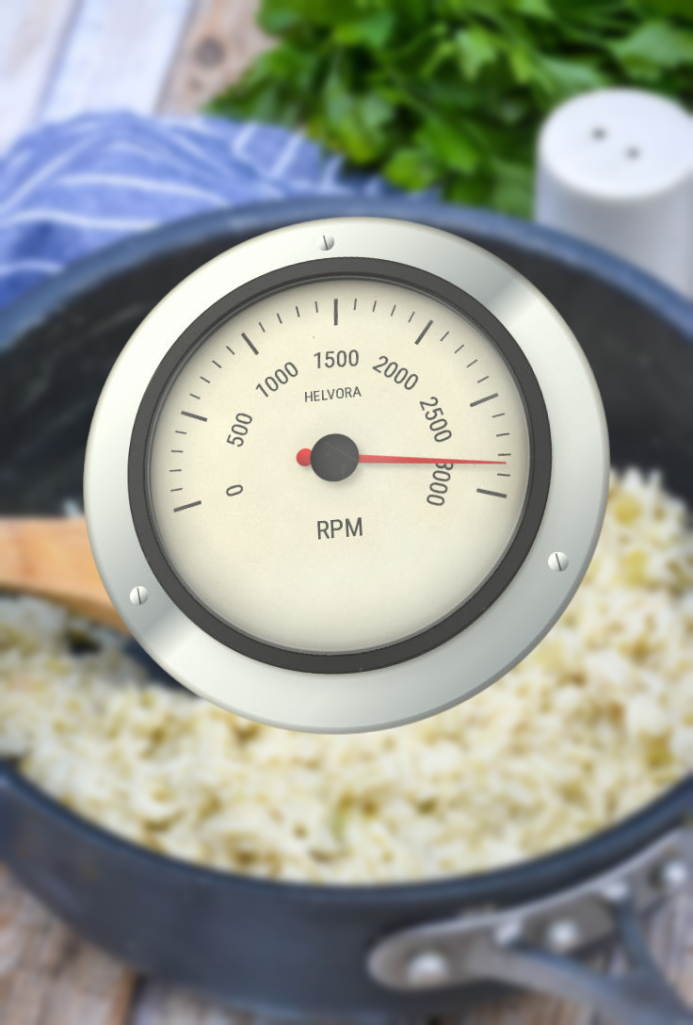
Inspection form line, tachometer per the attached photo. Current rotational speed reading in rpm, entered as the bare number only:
2850
